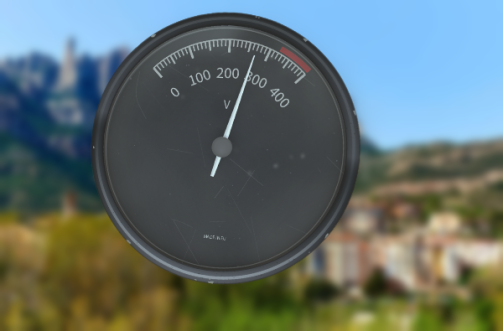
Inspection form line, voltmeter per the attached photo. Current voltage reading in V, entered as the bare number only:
270
